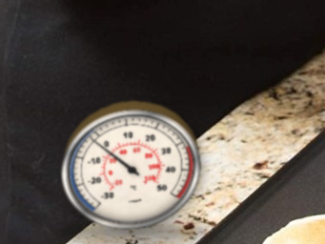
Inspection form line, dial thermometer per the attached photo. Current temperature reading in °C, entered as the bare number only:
-2
